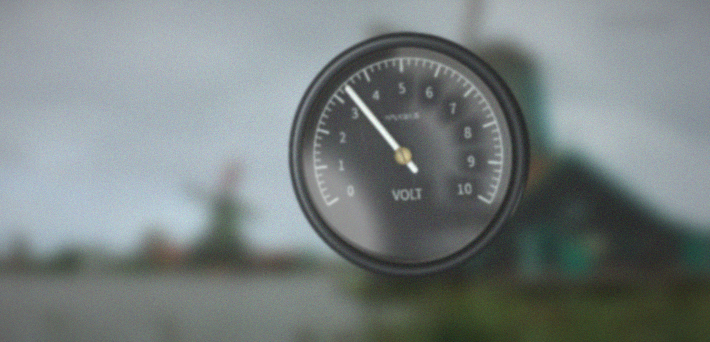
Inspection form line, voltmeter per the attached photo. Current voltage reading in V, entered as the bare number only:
3.4
